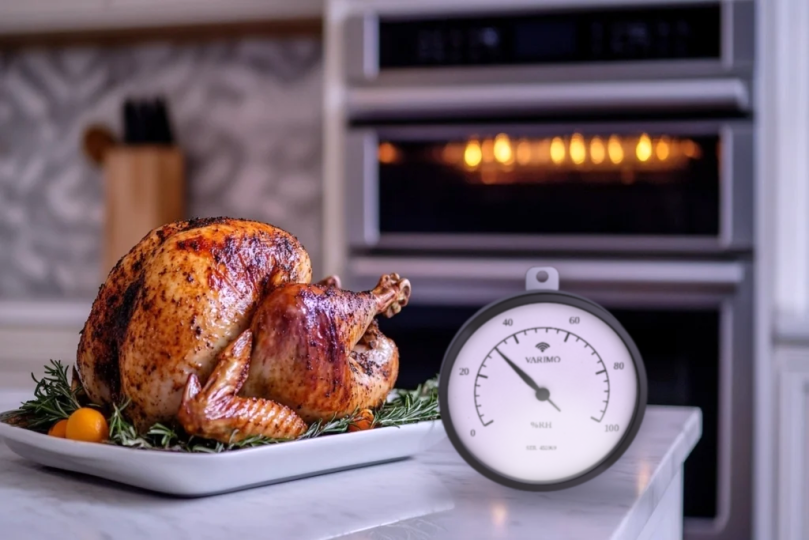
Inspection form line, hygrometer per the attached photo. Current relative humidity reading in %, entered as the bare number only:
32
